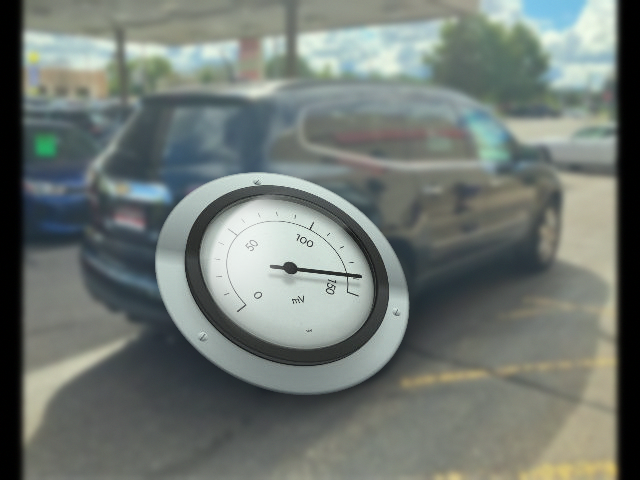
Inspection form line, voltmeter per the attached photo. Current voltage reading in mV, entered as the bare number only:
140
